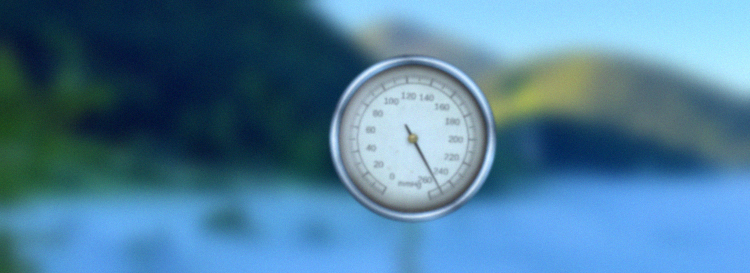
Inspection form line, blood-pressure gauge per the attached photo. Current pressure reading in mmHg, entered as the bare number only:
250
